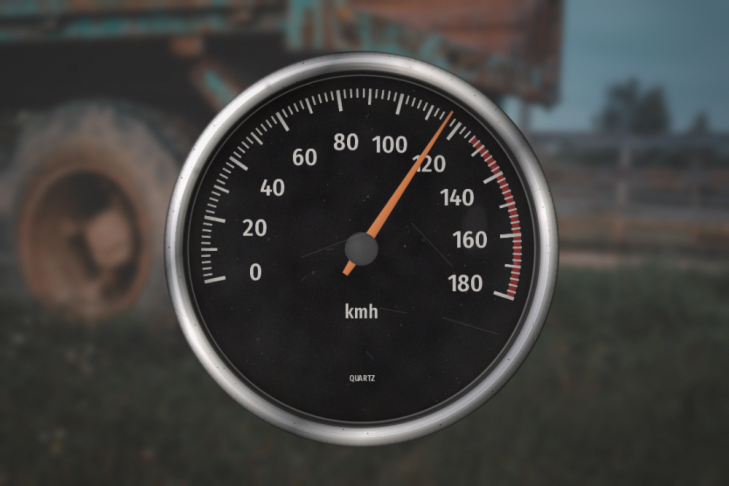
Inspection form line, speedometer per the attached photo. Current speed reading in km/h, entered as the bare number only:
116
